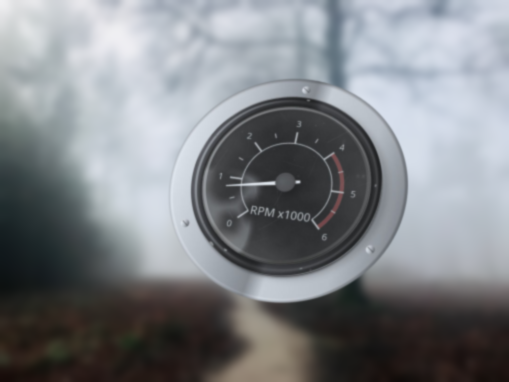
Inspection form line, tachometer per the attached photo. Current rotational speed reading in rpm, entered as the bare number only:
750
